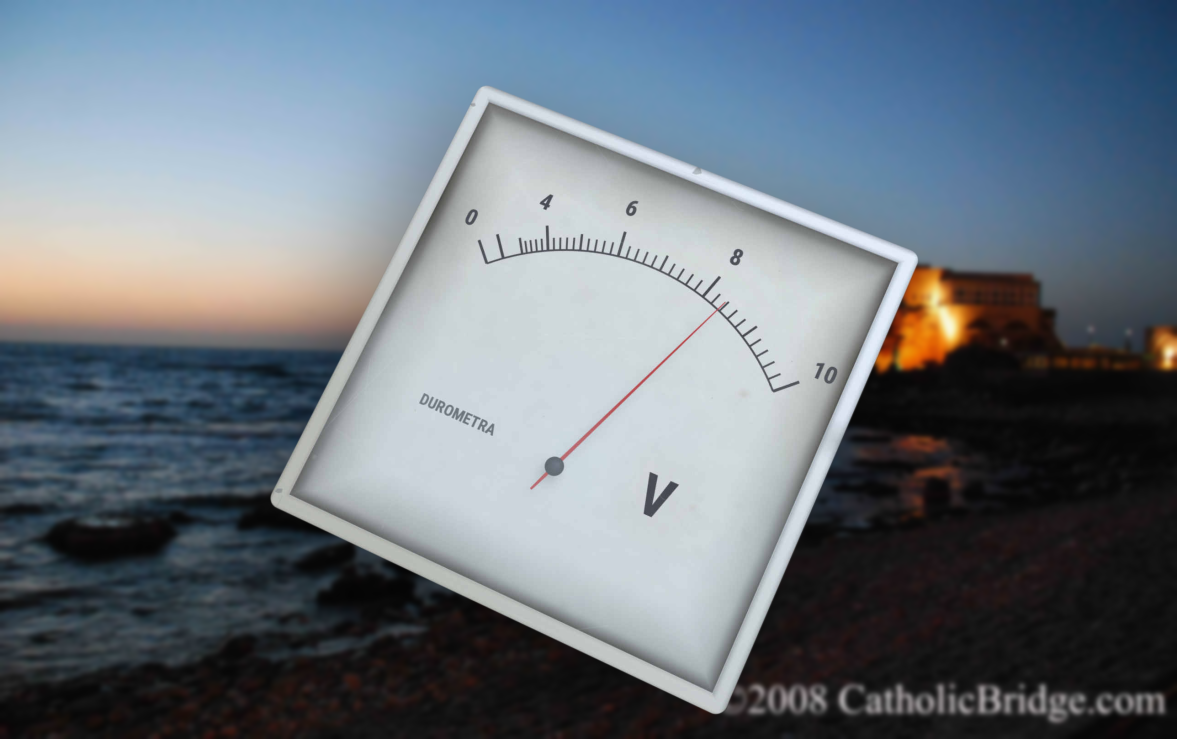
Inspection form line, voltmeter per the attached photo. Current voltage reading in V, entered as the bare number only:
8.4
